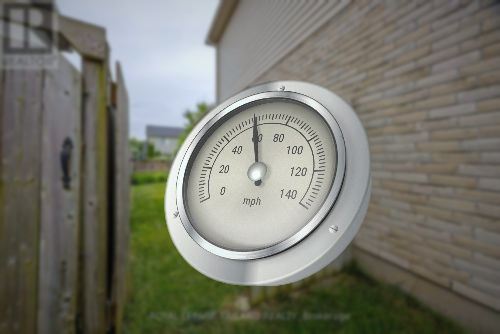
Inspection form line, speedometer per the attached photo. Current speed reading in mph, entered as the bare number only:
60
